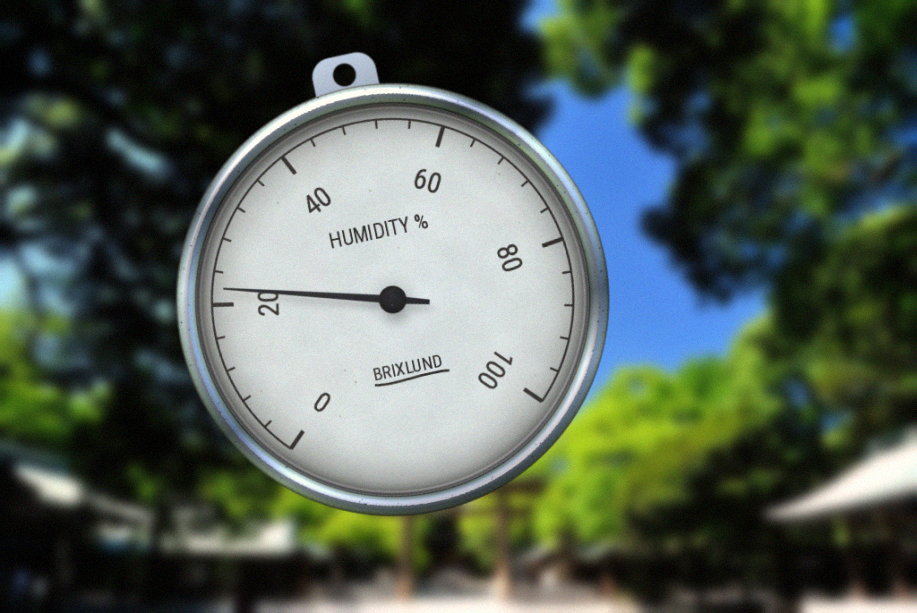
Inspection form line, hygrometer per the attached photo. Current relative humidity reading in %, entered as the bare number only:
22
